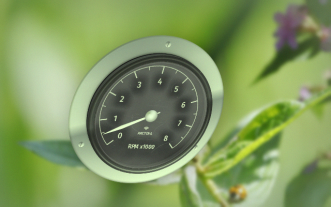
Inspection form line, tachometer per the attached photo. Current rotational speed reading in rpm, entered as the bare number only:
500
